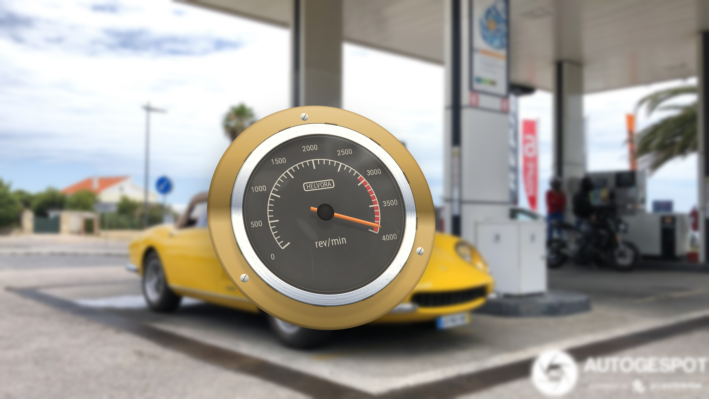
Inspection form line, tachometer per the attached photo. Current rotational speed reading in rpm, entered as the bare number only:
3900
